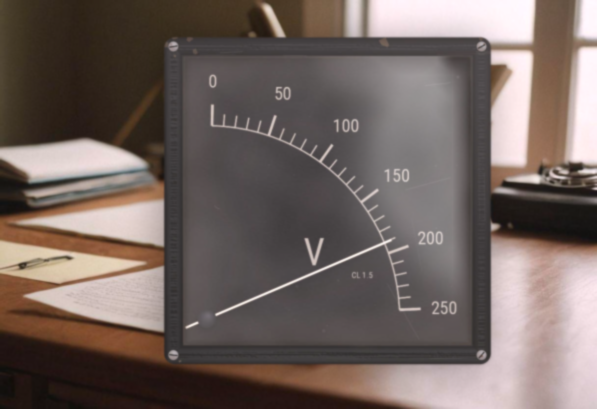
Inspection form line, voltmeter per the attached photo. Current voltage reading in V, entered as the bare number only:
190
